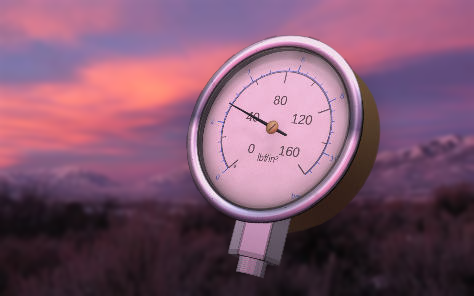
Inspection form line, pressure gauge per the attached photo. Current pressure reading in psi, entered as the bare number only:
40
